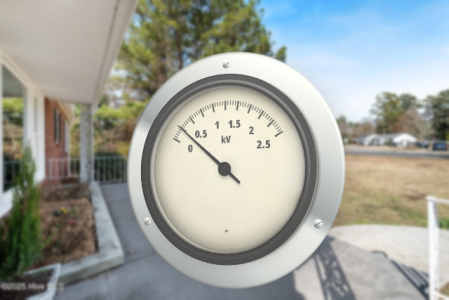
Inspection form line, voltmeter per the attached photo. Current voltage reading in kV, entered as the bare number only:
0.25
